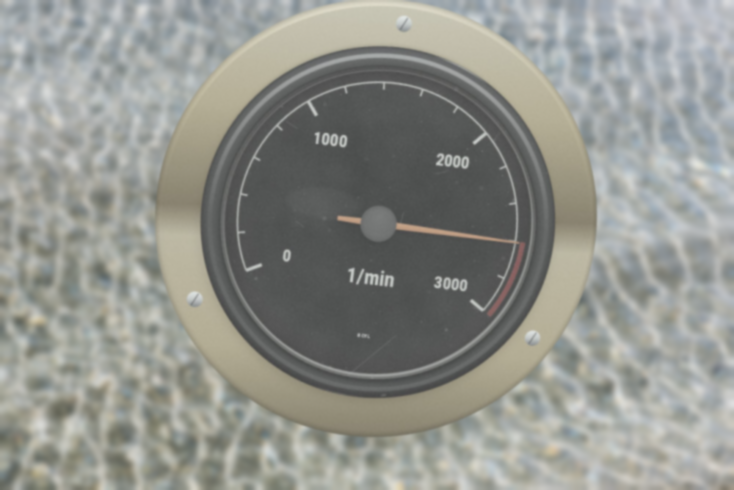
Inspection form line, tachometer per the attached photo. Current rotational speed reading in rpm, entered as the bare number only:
2600
